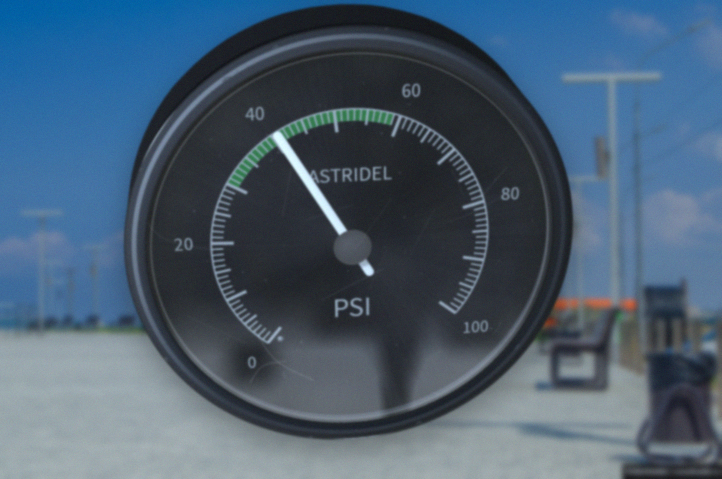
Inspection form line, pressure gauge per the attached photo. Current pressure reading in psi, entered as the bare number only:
41
